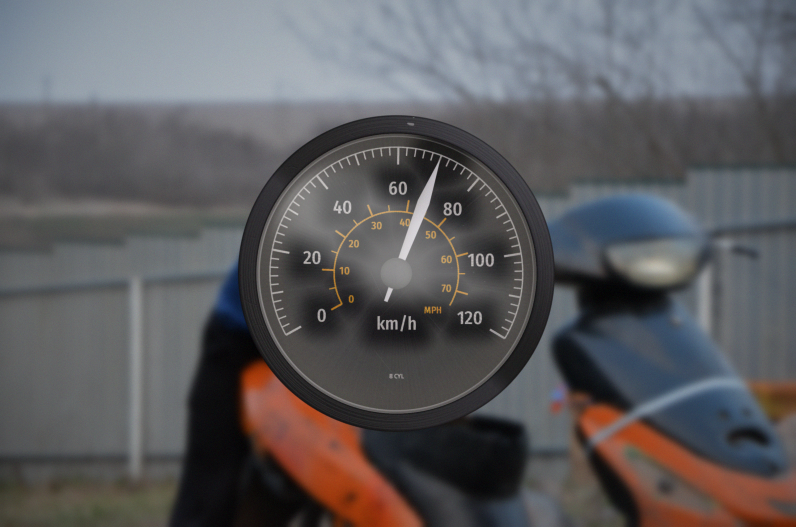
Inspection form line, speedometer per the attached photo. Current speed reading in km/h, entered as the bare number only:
70
